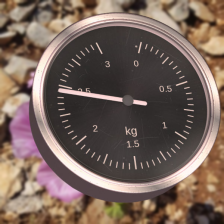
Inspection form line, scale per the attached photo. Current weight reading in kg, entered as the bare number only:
2.45
